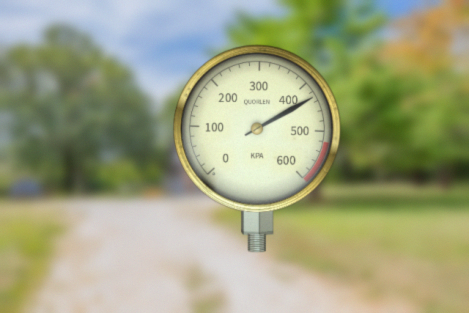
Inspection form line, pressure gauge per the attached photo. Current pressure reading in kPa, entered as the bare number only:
430
